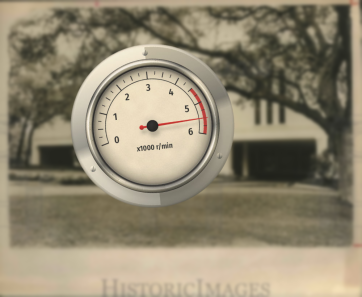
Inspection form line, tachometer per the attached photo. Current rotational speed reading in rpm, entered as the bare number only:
5500
